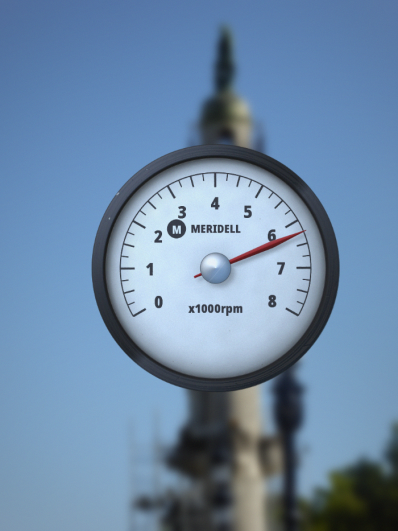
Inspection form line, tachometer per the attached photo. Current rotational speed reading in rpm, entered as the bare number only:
6250
